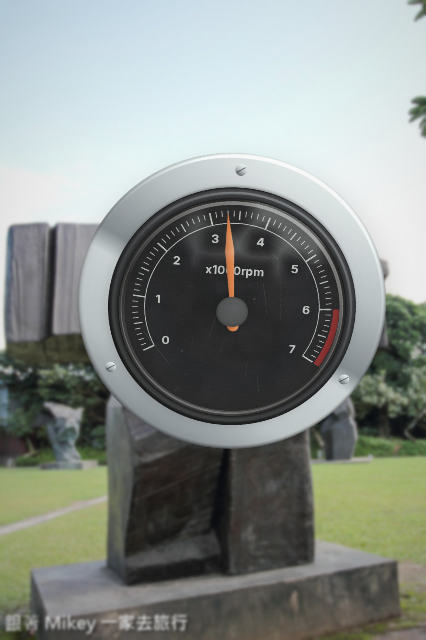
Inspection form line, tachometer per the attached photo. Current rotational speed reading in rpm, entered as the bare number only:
3300
